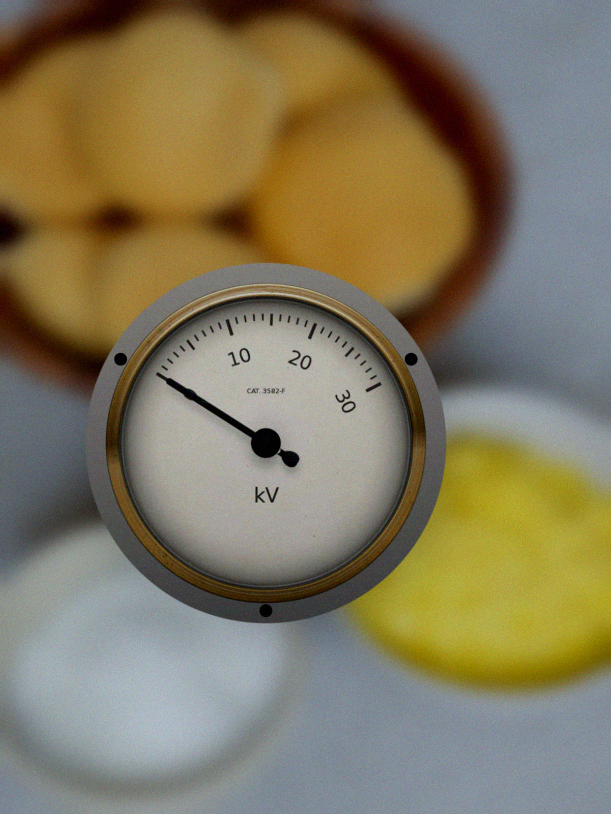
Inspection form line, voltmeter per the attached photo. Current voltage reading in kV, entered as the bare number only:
0
